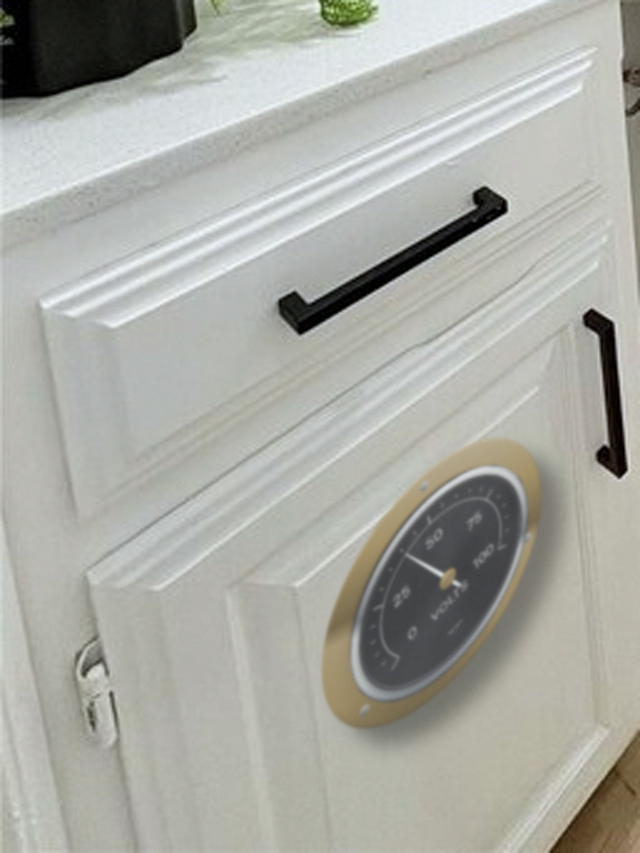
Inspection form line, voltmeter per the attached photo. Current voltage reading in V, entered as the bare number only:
40
